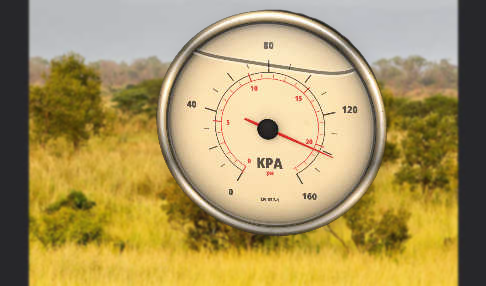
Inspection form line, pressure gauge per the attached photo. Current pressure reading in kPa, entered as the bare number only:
140
